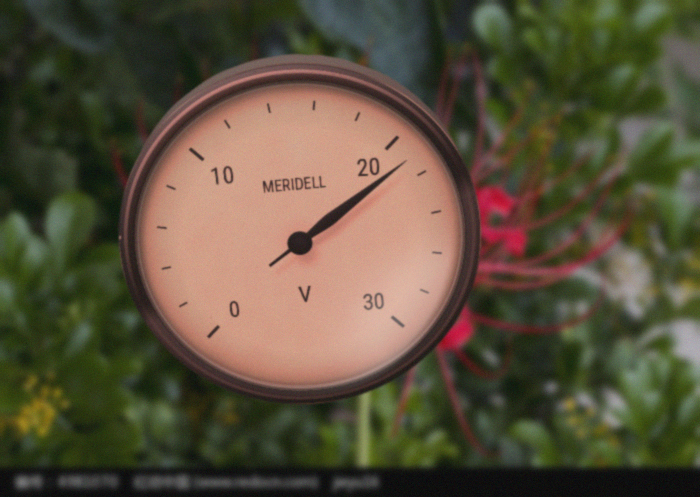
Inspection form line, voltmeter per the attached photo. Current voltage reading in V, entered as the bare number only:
21
